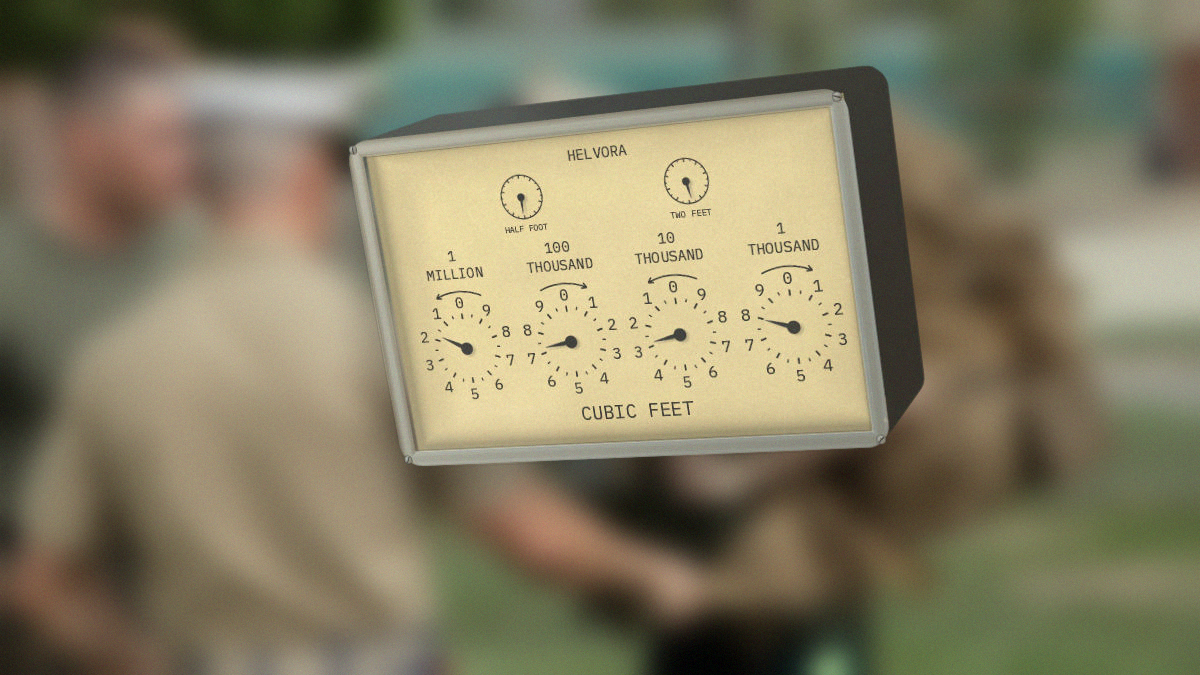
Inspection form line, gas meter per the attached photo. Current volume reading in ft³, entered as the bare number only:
172800
